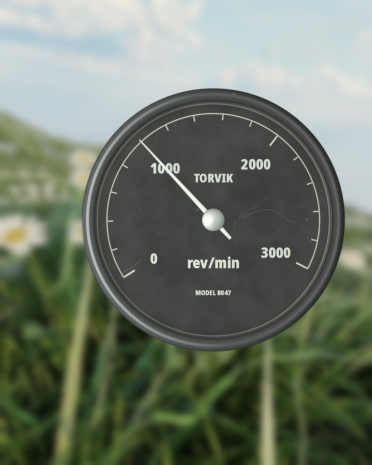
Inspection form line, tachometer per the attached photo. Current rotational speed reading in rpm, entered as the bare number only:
1000
